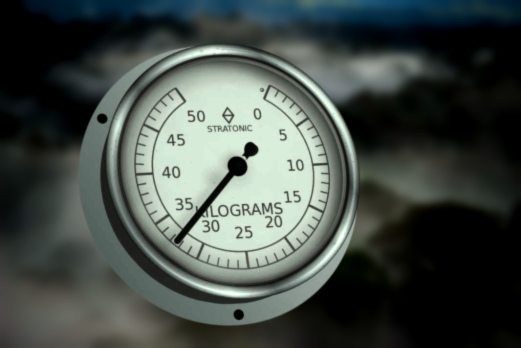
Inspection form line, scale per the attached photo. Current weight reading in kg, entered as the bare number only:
32.5
